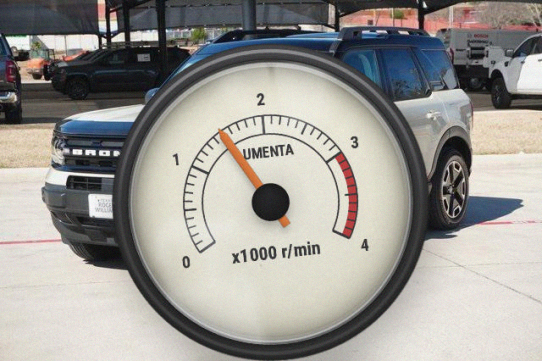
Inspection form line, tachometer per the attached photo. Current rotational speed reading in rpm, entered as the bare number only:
1500
